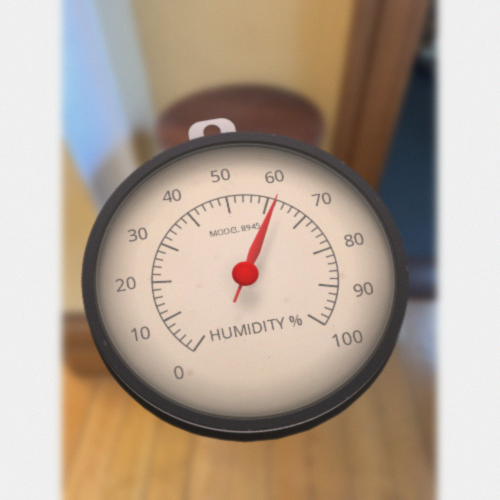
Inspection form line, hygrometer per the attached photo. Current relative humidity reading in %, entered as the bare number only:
62
